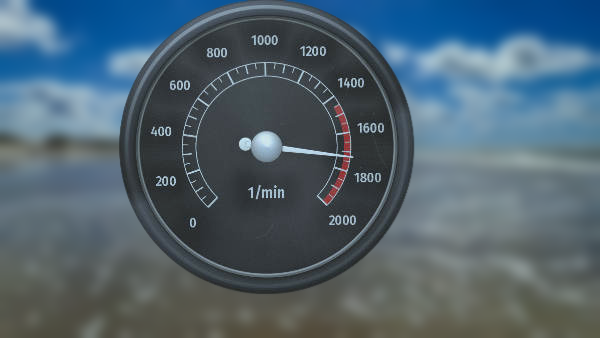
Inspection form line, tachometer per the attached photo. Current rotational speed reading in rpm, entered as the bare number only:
1725
